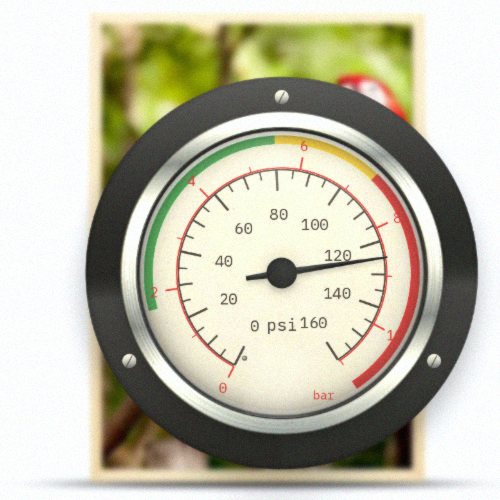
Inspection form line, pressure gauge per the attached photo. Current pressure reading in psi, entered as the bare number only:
125
